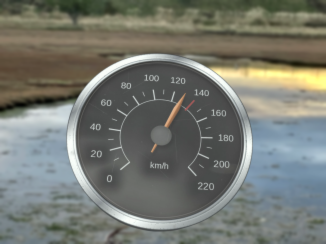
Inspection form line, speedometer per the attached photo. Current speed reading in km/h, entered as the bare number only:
130
